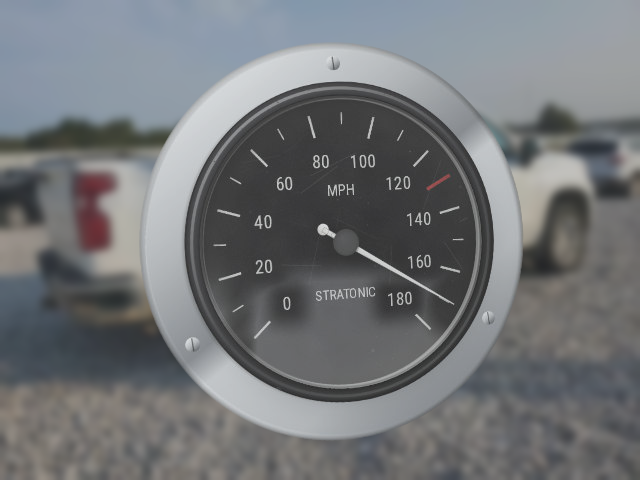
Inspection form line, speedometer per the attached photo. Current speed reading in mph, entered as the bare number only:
170
